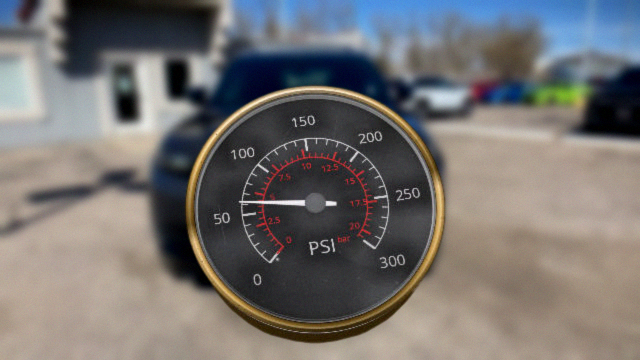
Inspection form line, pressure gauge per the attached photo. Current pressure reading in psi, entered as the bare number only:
60
